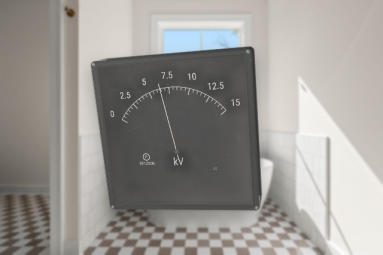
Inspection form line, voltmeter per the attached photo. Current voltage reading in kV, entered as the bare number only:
6.5
